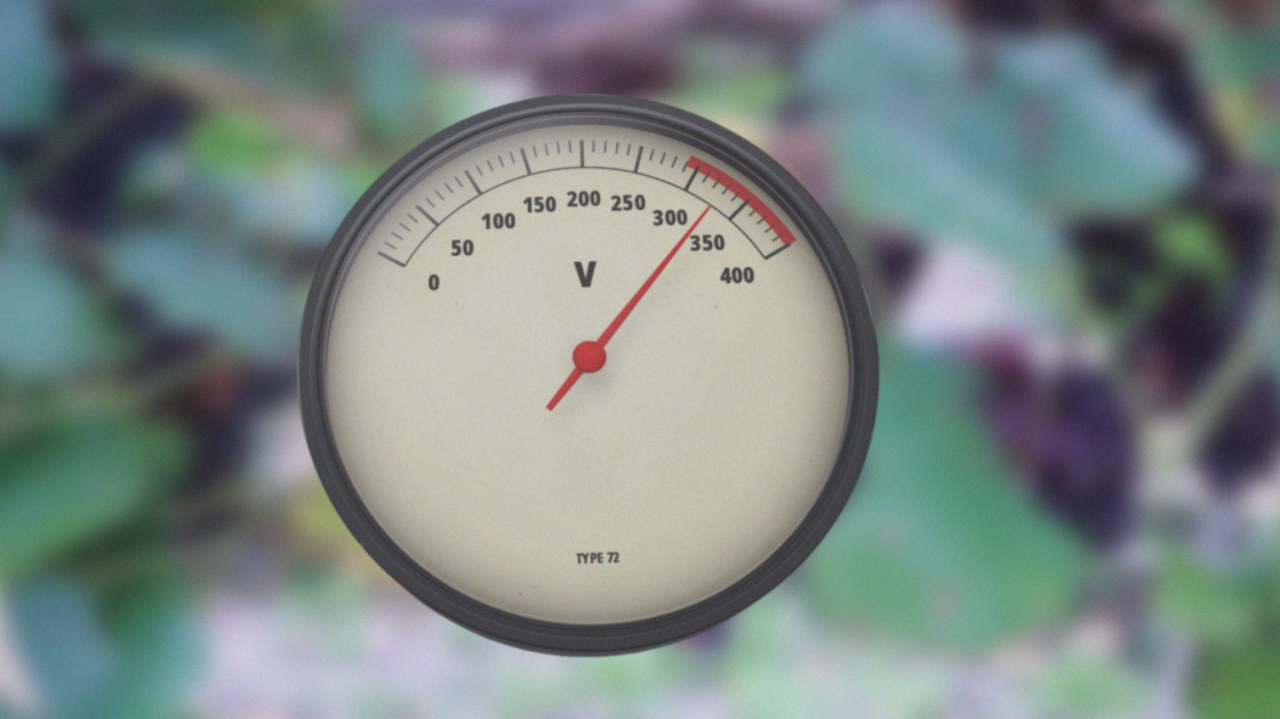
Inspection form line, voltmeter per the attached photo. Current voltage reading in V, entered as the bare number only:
330
